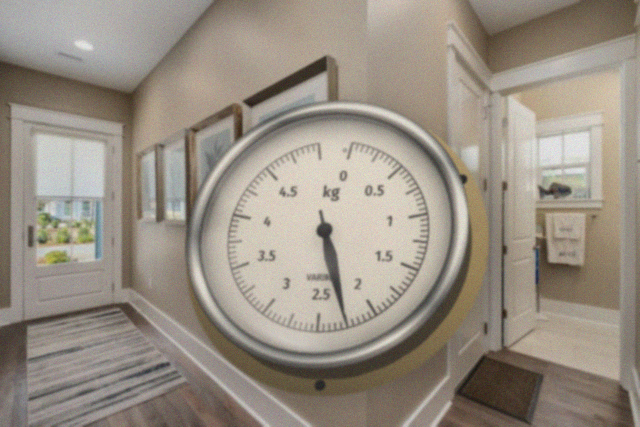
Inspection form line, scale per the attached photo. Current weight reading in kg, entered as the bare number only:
2.25
